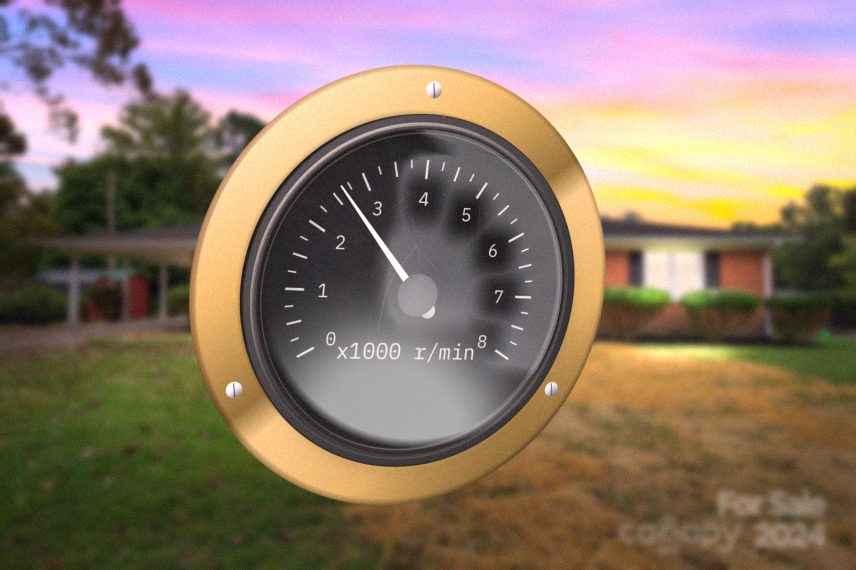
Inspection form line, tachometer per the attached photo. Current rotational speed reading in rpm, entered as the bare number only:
2625
